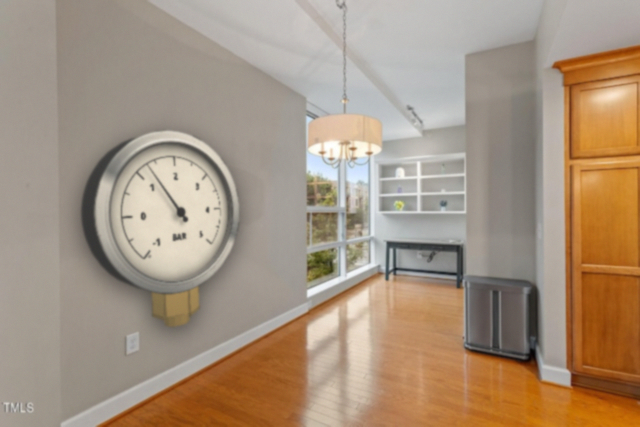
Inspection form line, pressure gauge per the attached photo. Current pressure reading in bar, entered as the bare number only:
1.25
